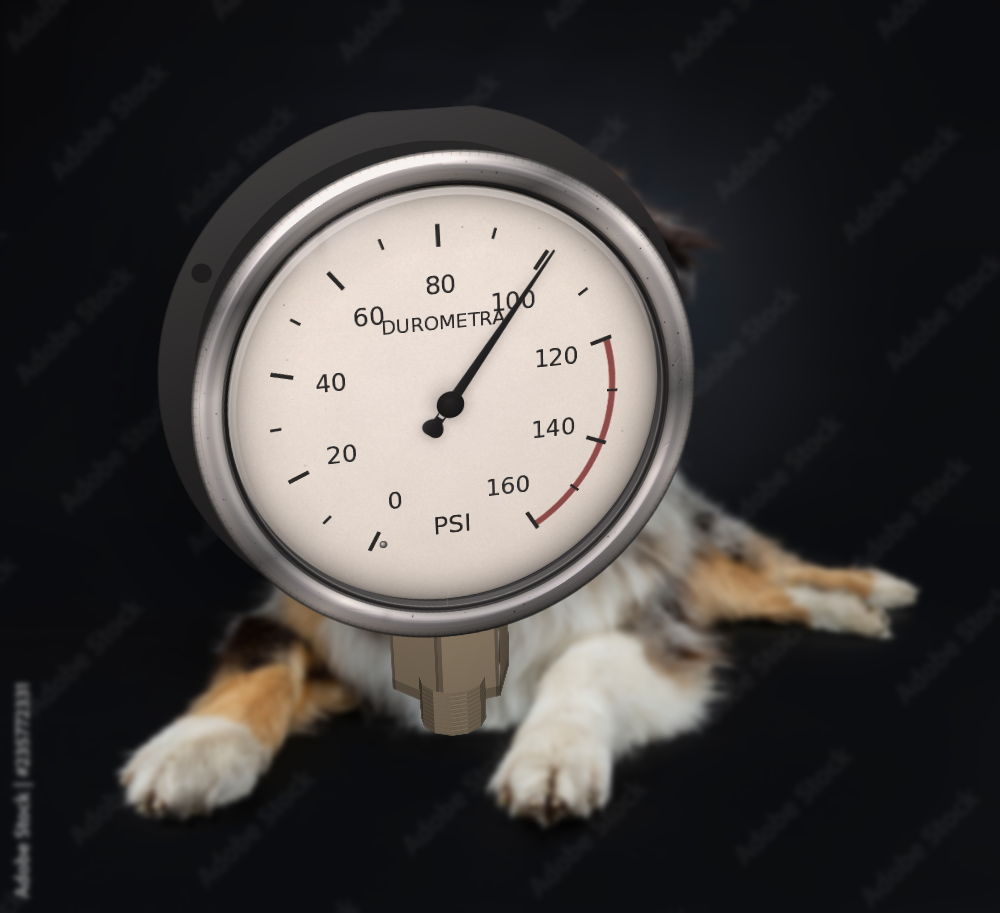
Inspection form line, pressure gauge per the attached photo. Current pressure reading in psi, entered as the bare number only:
100
